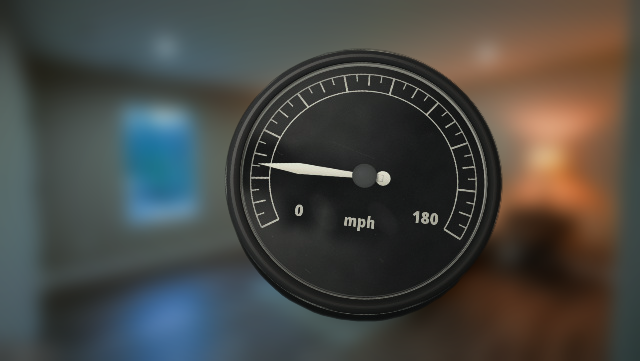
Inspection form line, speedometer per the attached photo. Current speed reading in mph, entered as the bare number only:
25
